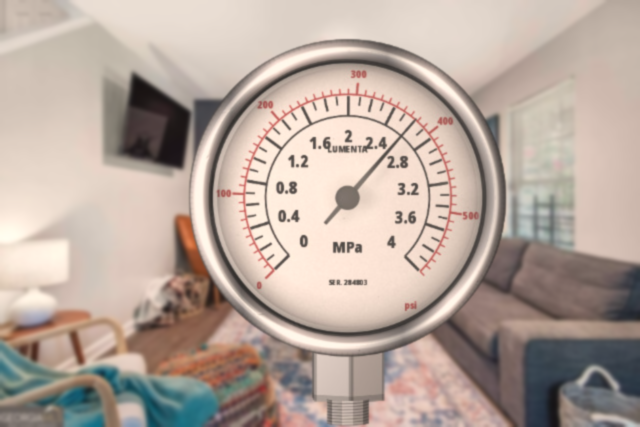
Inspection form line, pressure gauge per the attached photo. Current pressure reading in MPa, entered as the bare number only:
2.6
